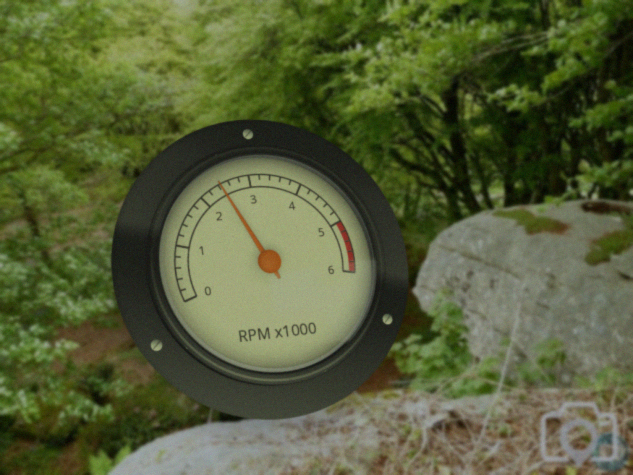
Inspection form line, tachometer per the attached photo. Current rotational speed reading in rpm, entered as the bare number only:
2400
